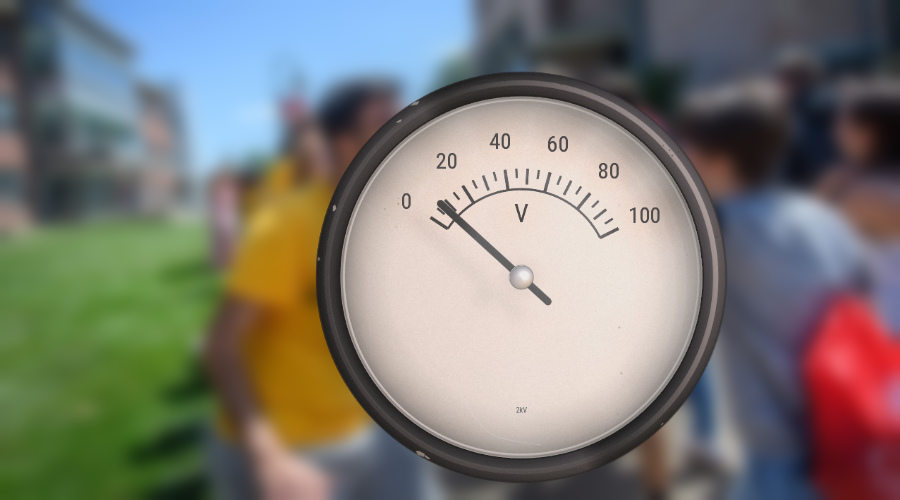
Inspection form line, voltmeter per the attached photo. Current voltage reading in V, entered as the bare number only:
7.5
